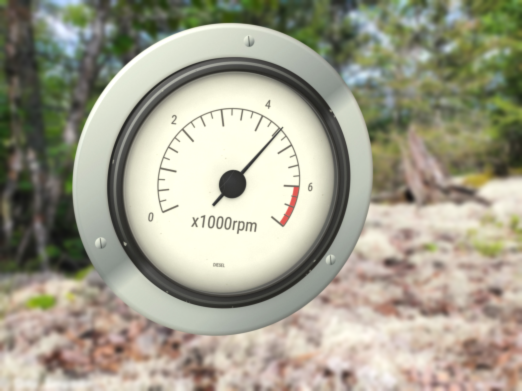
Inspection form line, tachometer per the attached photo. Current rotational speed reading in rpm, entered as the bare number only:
4500
